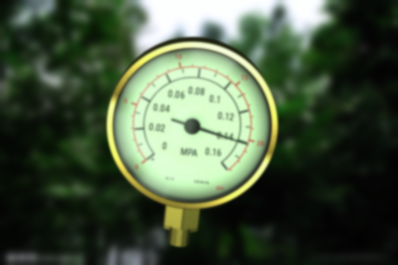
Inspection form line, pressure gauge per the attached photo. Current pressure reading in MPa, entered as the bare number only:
0.14
